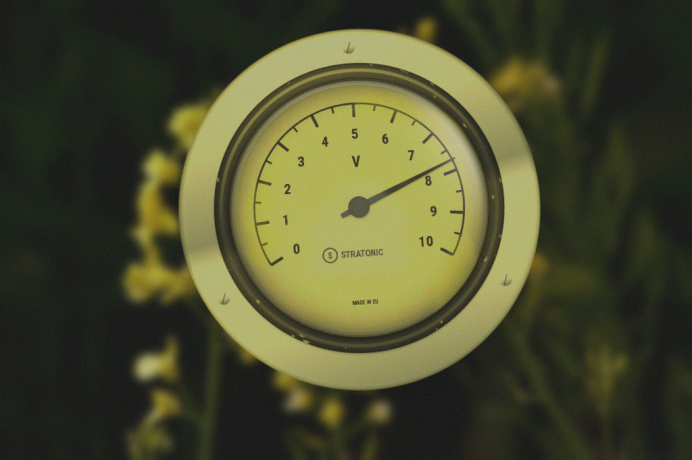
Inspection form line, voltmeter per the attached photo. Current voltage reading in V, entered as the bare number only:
7.75
